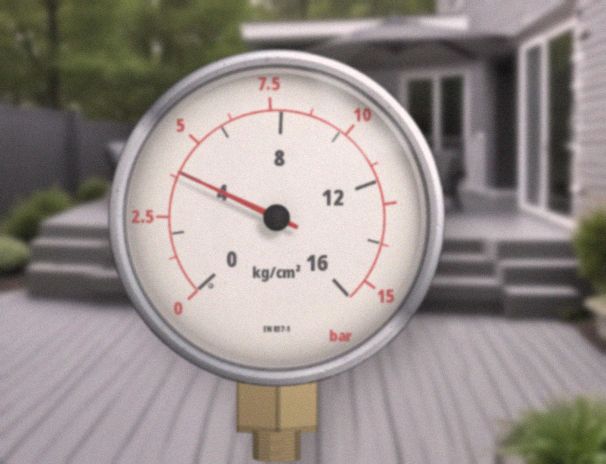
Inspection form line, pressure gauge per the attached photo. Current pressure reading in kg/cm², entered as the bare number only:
4
